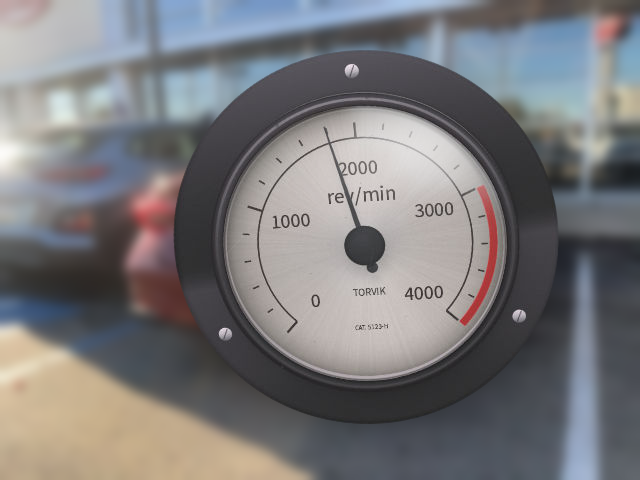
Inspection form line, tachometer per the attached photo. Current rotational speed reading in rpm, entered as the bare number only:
1800
